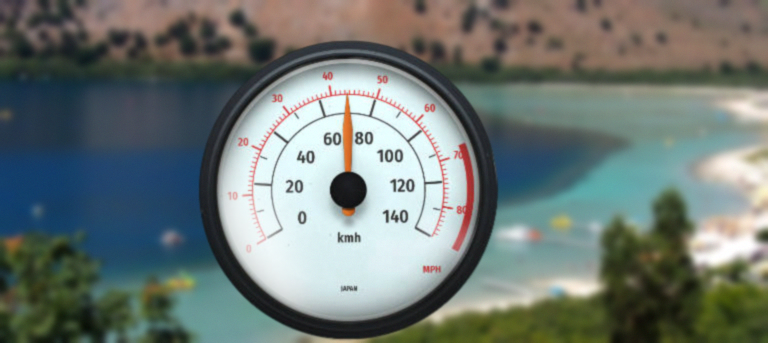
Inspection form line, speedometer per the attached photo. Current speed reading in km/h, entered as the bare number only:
70
